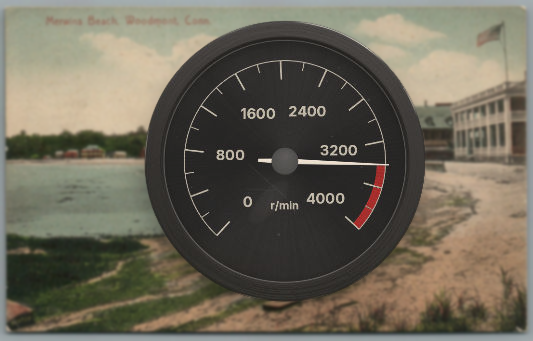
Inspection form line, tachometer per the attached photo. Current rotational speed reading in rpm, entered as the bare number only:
3400
